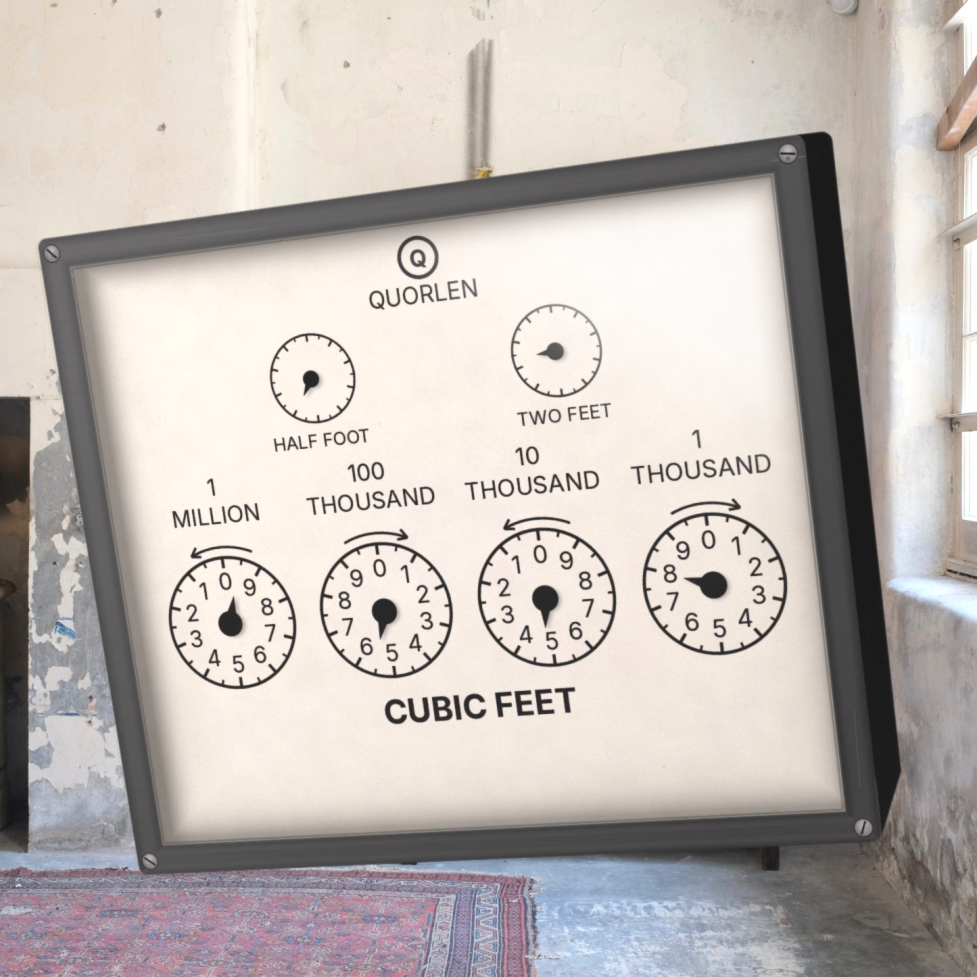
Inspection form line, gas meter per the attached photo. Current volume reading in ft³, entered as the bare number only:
954800
